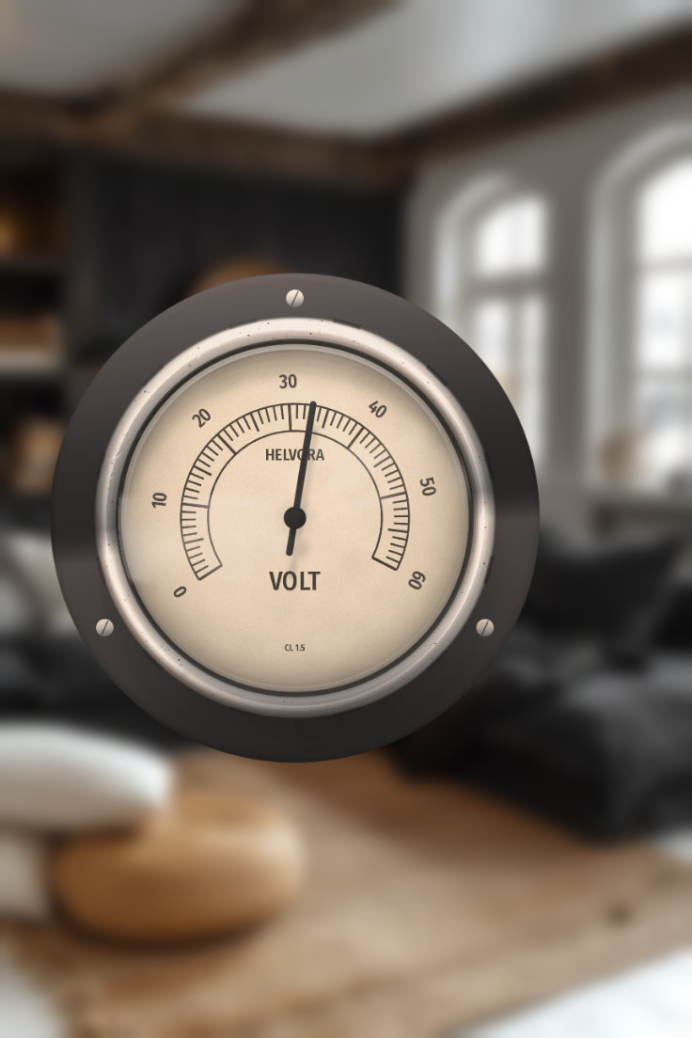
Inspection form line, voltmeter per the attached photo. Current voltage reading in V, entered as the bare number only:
33
